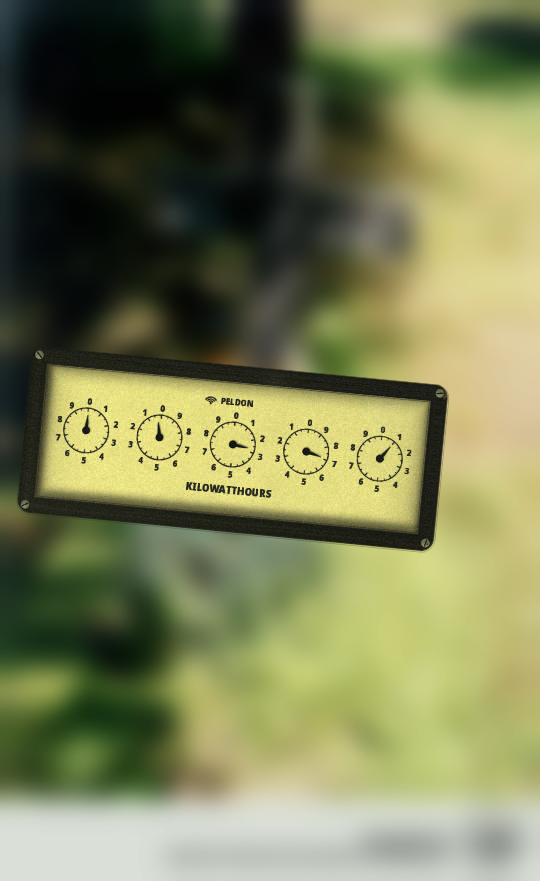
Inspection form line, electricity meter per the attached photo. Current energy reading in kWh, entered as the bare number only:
271
